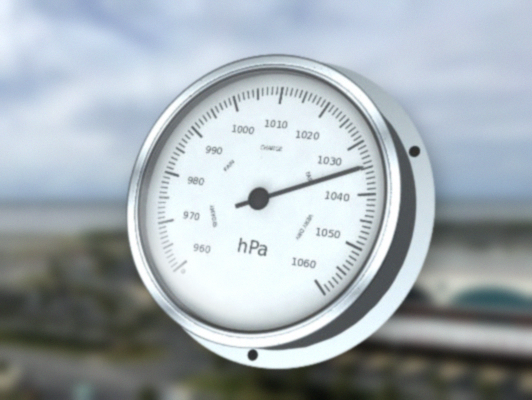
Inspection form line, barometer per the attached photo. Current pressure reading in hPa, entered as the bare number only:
1035
